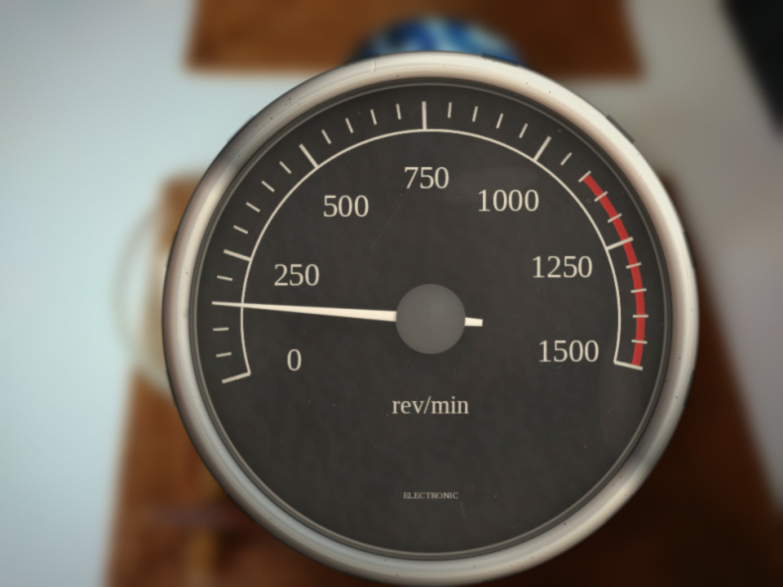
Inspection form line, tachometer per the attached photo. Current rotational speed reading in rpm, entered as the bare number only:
150
